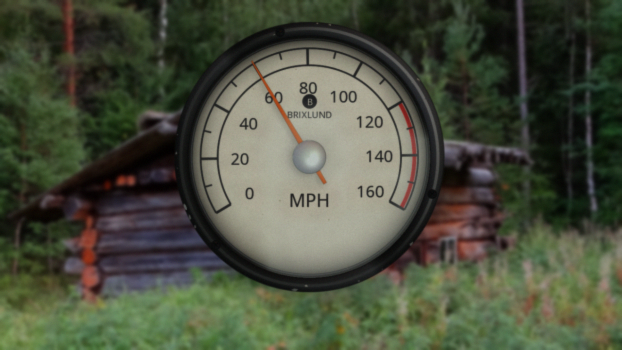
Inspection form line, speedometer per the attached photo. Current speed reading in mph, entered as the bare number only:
60
